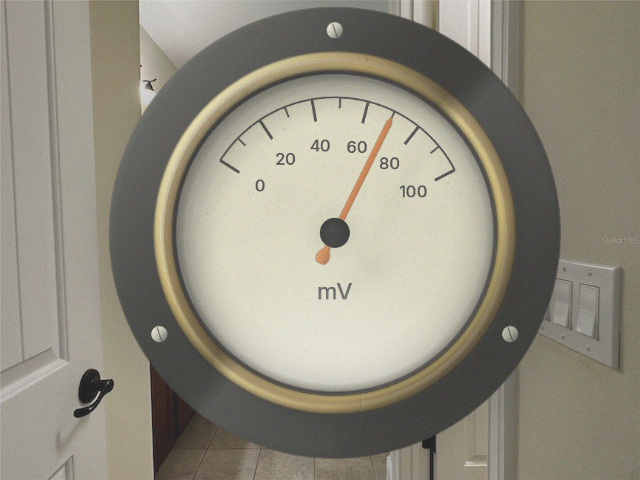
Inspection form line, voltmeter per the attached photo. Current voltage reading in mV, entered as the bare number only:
70
